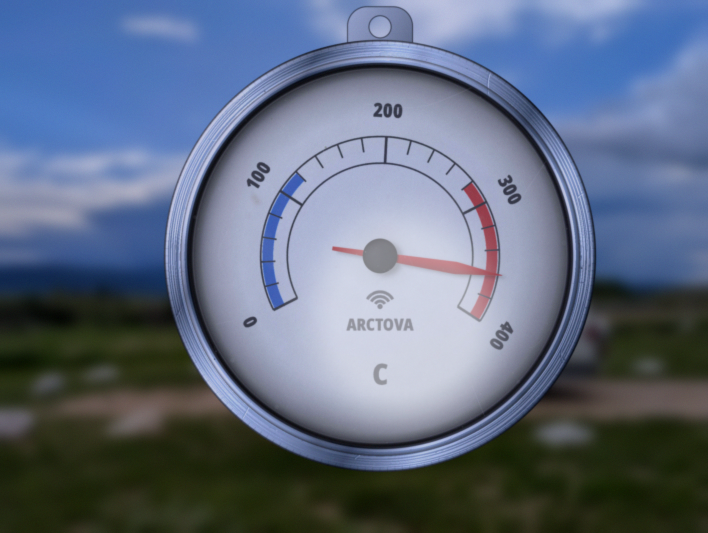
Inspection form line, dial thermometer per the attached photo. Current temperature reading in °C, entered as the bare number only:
360
